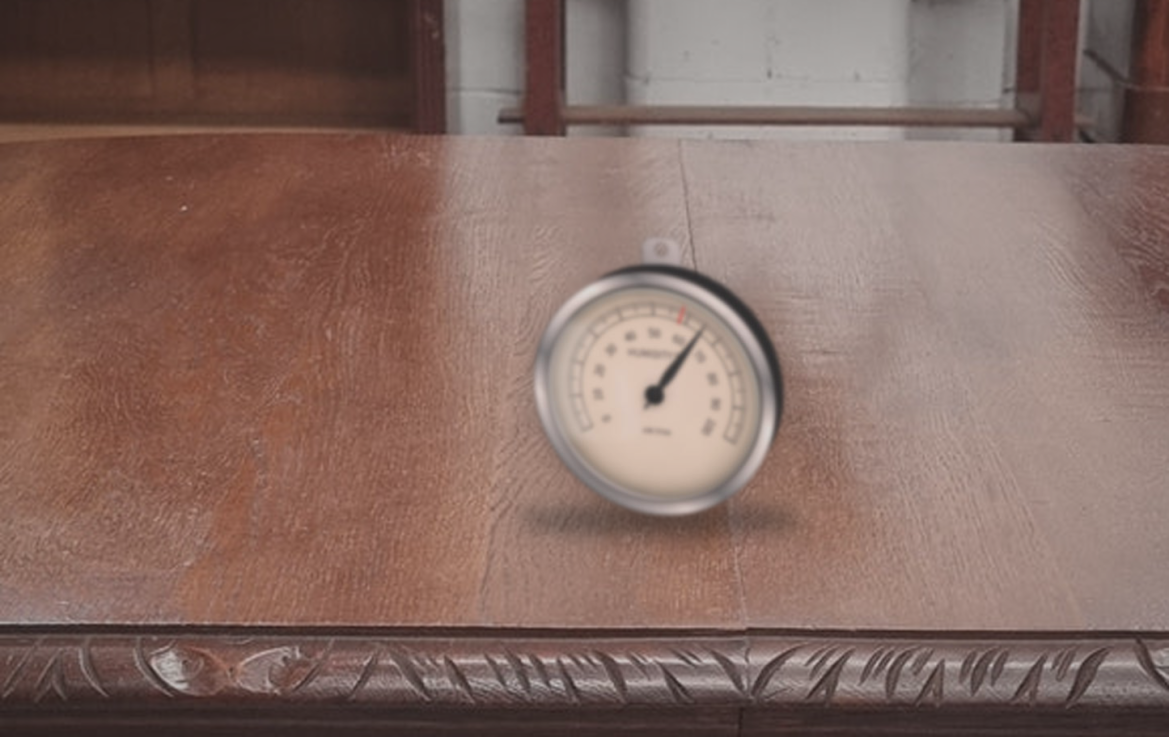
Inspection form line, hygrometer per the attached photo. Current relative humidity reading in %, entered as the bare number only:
65
